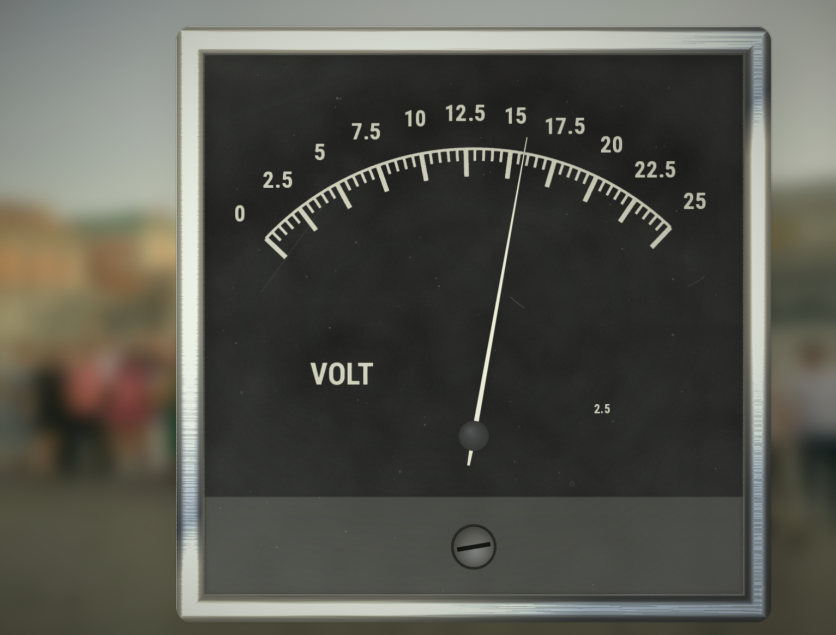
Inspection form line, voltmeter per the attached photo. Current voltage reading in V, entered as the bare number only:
15.75
